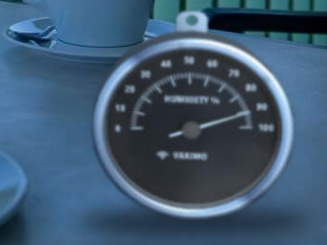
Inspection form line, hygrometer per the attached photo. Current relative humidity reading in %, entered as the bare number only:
90
